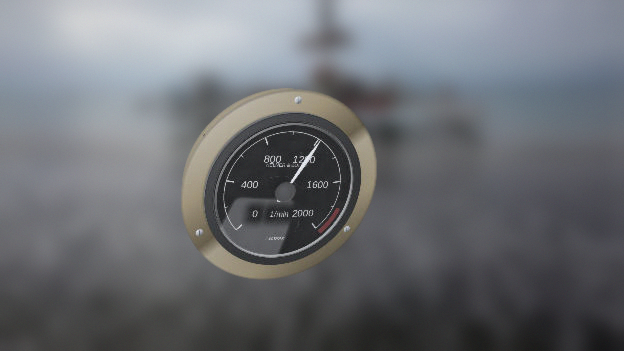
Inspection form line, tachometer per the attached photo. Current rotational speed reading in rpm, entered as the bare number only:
1200
